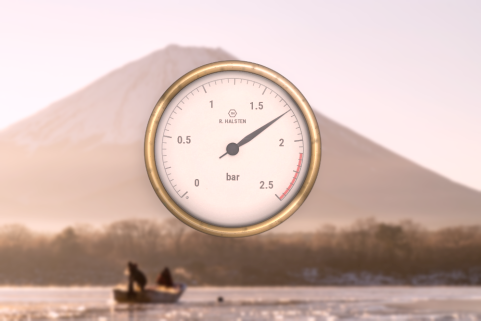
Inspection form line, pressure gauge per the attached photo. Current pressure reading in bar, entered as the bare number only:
1.75
